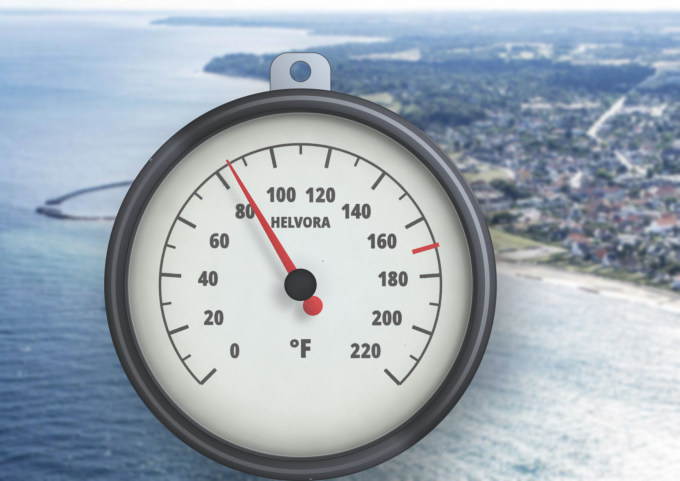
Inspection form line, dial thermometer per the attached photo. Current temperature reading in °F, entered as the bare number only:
85
